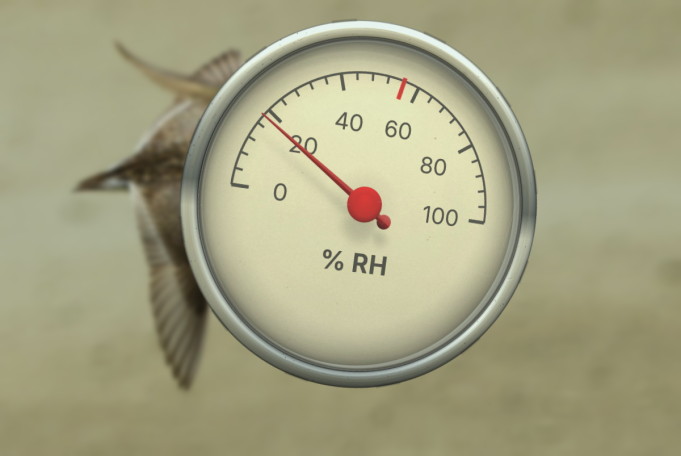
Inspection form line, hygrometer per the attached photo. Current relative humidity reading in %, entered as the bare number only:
18
